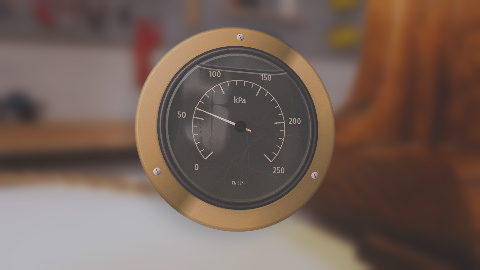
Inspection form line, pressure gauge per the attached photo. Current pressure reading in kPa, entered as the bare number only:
60
